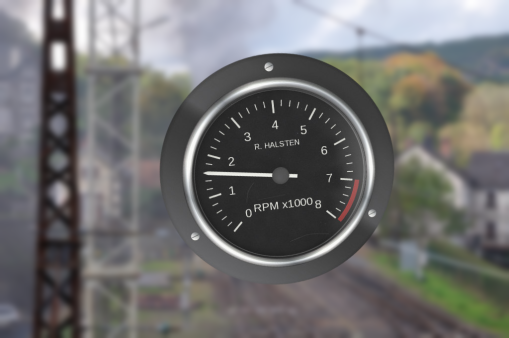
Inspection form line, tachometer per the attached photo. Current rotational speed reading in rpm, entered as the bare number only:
1600
